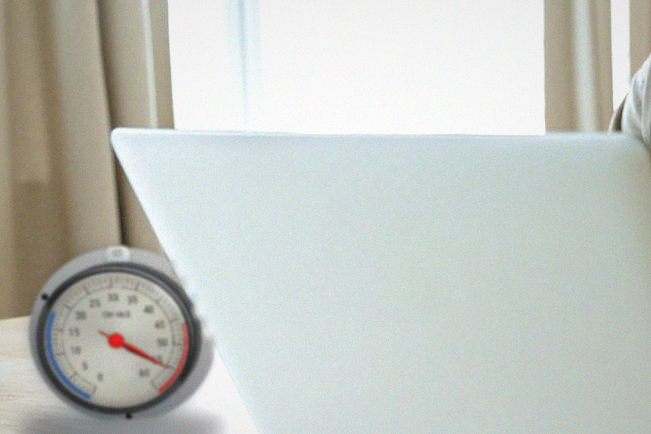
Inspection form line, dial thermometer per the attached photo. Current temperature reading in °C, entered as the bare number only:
55
